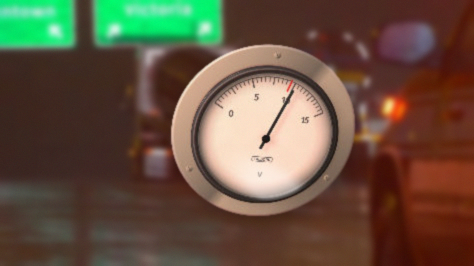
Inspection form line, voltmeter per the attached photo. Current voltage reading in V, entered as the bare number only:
10
